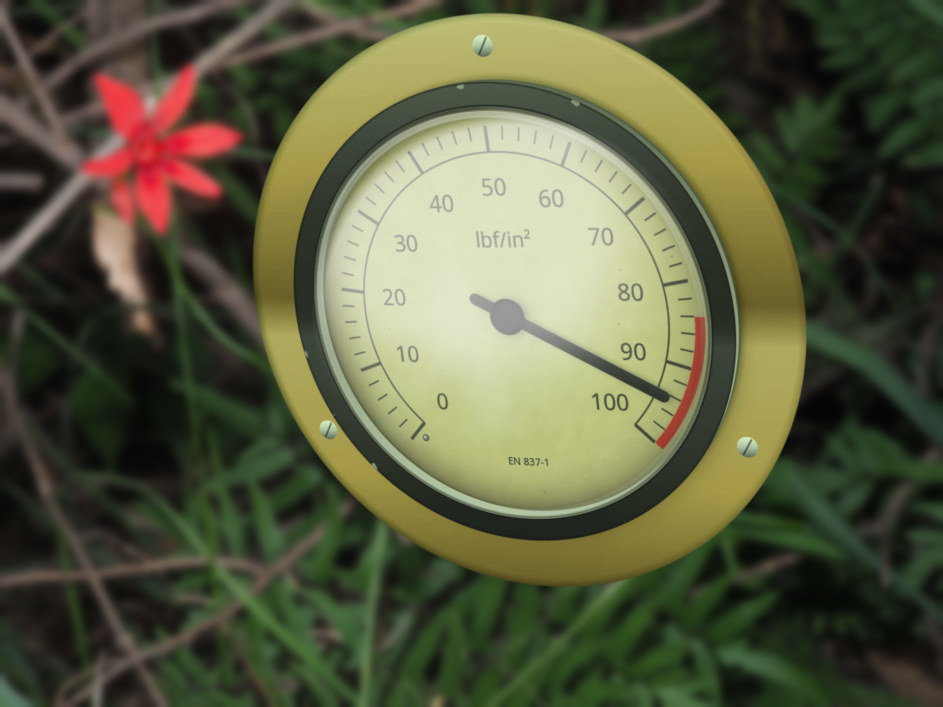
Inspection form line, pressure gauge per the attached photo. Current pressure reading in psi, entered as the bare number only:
94
